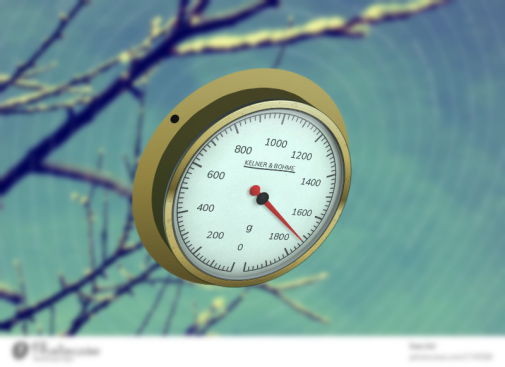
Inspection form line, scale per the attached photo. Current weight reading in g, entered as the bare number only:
1720
